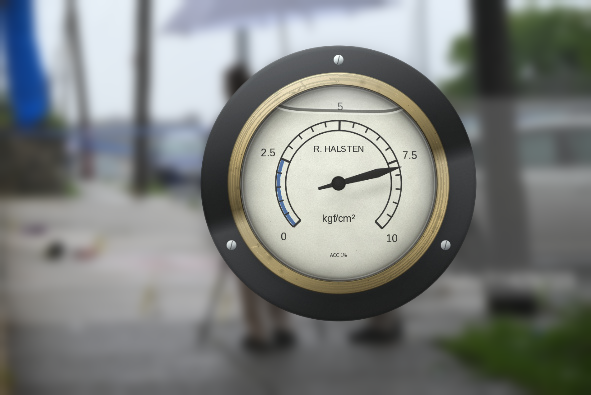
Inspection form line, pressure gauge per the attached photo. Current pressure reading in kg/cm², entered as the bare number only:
7.75
